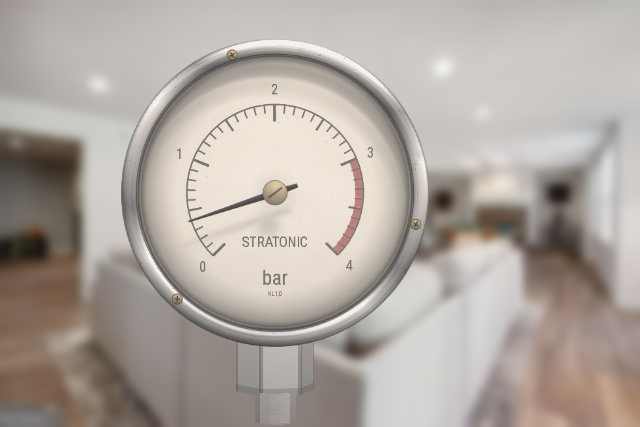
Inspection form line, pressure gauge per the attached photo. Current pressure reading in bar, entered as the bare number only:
0.4
